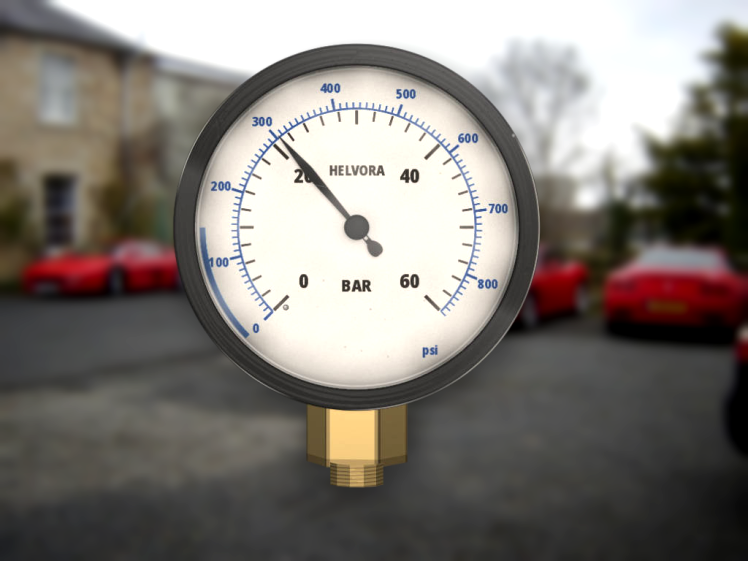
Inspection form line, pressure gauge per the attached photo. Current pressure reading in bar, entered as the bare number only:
21
